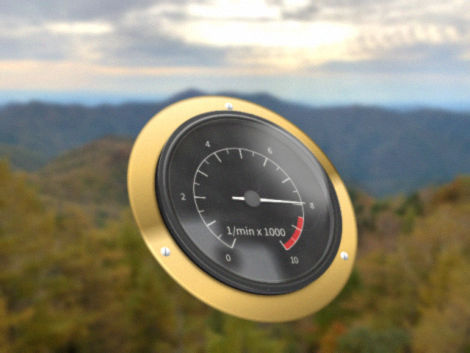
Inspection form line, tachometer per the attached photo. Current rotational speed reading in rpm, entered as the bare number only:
8000
